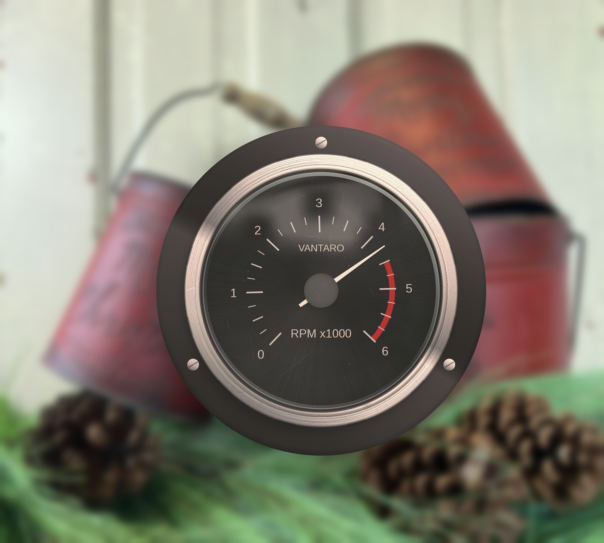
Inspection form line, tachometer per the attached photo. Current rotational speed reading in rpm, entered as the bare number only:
4250
